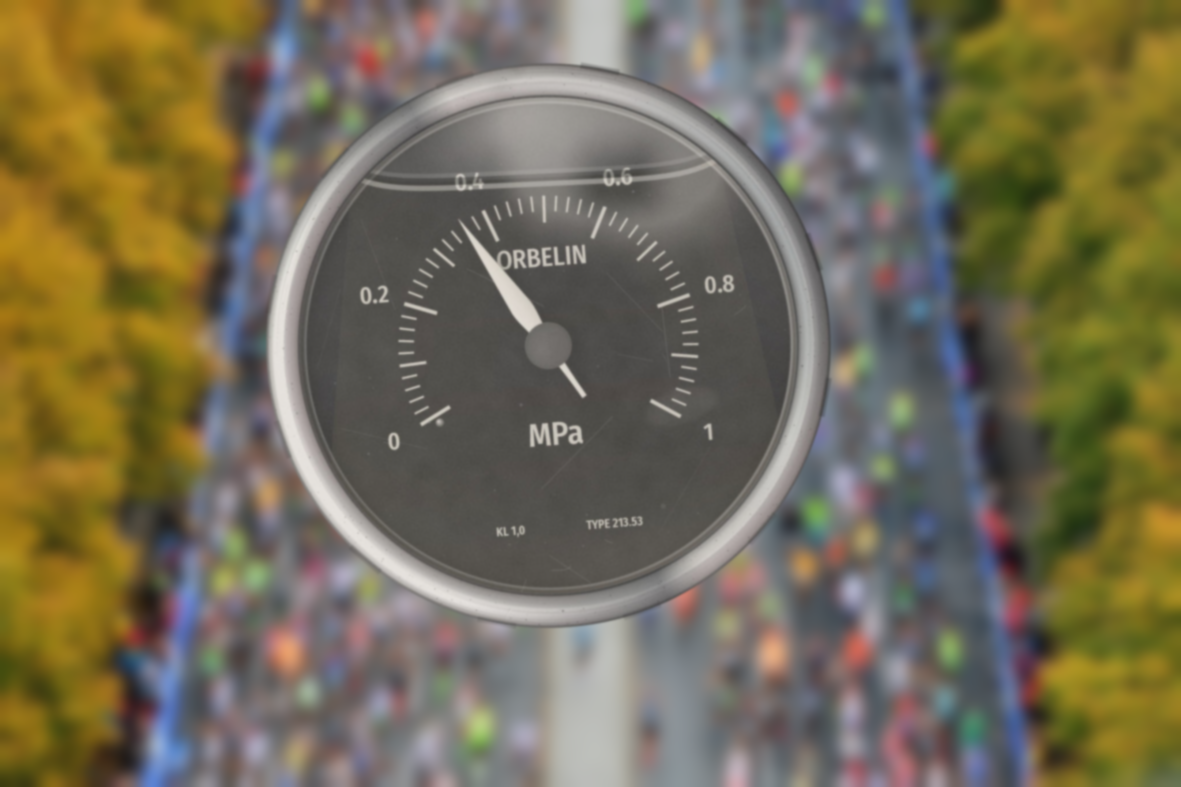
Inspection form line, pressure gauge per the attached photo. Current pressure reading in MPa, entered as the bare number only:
0.36
